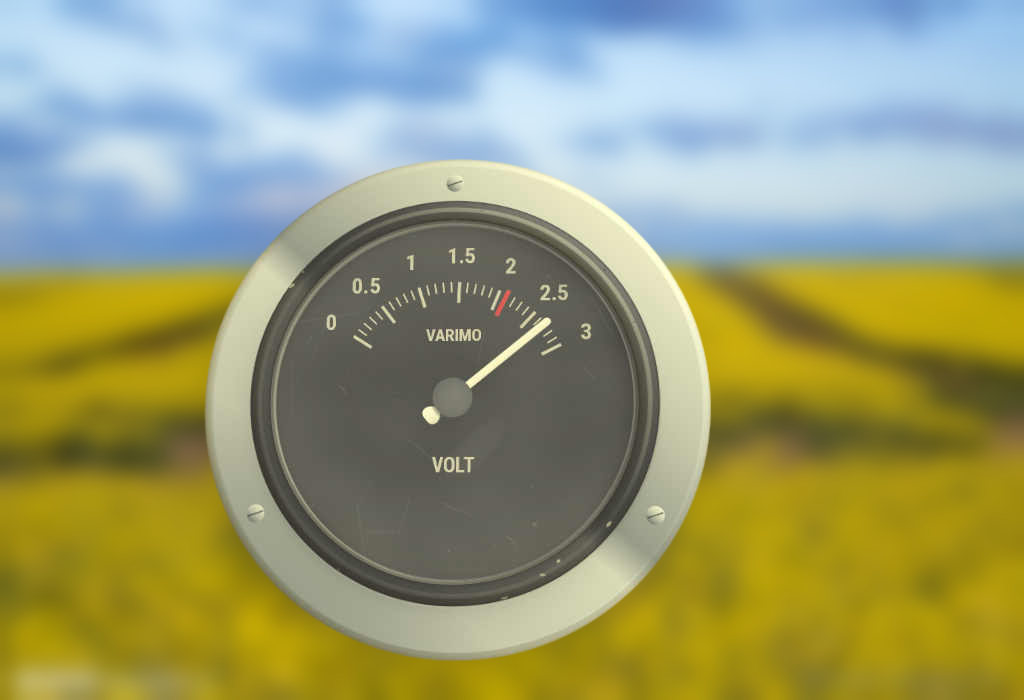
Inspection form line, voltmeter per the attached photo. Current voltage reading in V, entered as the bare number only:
2.7
